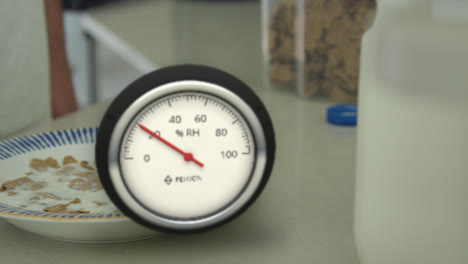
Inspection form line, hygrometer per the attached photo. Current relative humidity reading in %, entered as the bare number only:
20
